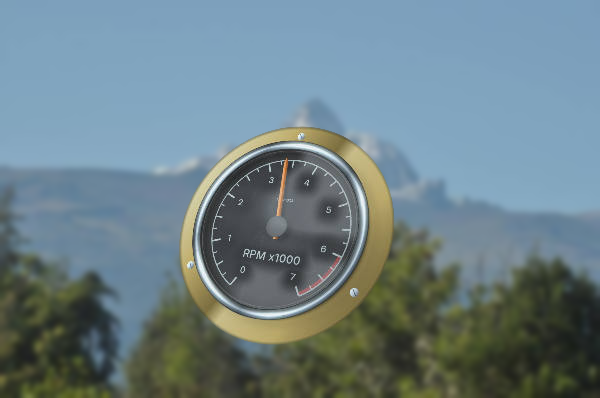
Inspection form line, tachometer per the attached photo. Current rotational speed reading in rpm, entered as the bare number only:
3375
